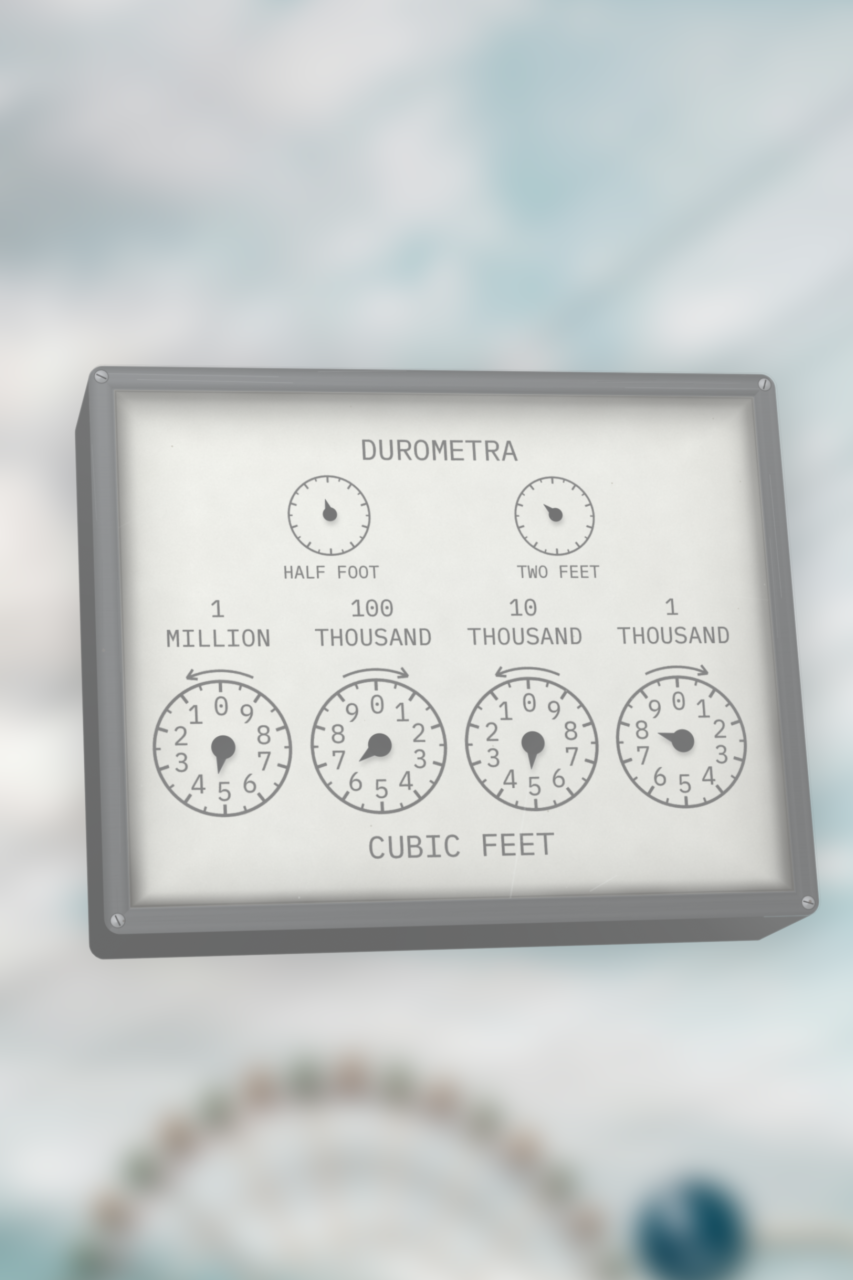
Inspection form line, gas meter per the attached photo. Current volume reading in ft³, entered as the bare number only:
464800
